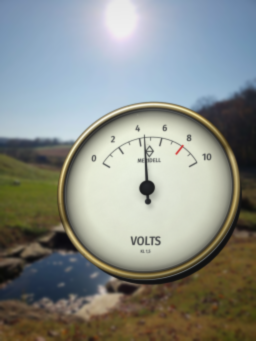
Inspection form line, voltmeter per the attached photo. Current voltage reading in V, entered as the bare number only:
4.5
